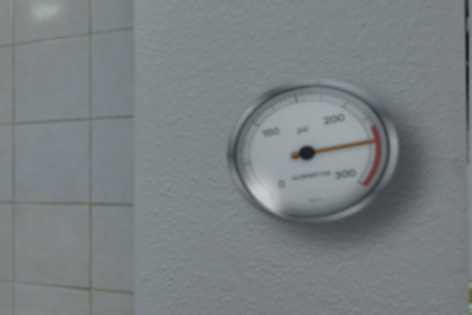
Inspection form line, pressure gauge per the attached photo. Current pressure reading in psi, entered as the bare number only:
250
